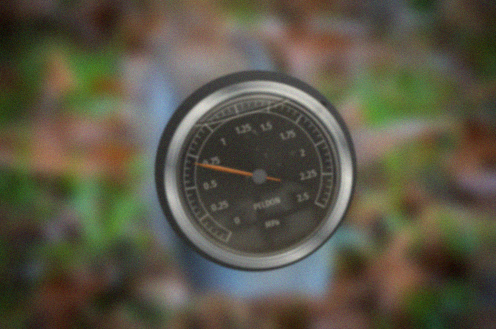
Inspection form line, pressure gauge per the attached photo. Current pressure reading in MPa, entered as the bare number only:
0.7
